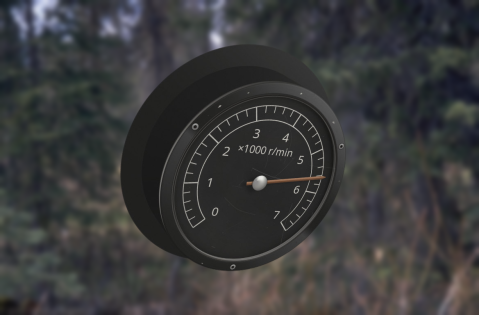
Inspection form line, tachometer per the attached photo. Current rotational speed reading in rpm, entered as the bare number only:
5600
